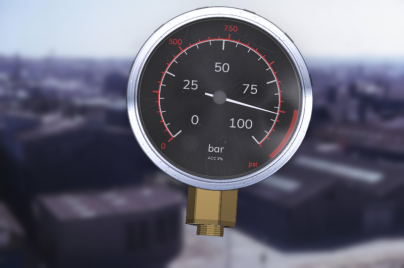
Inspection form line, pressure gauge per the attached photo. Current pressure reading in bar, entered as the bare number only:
87.5
